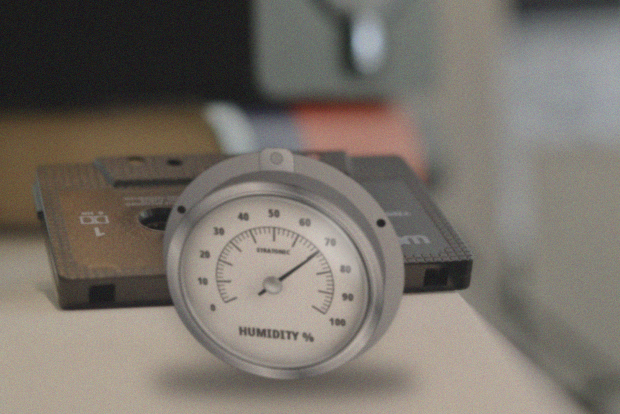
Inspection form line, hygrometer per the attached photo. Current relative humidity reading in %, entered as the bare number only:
70
